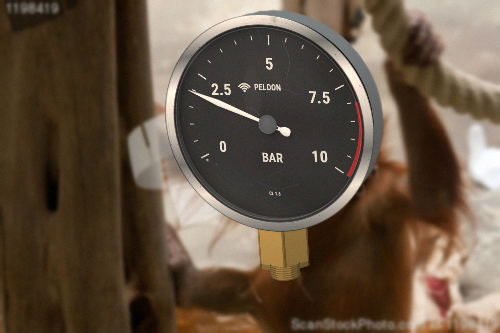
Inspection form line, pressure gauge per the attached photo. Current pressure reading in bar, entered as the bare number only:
2
